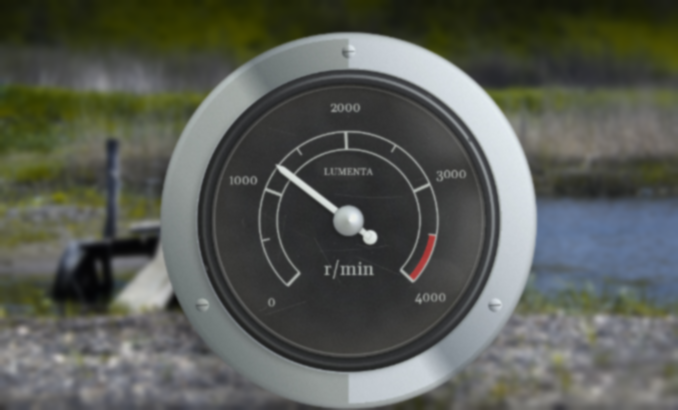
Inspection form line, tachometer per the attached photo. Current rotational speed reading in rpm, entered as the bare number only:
1250
